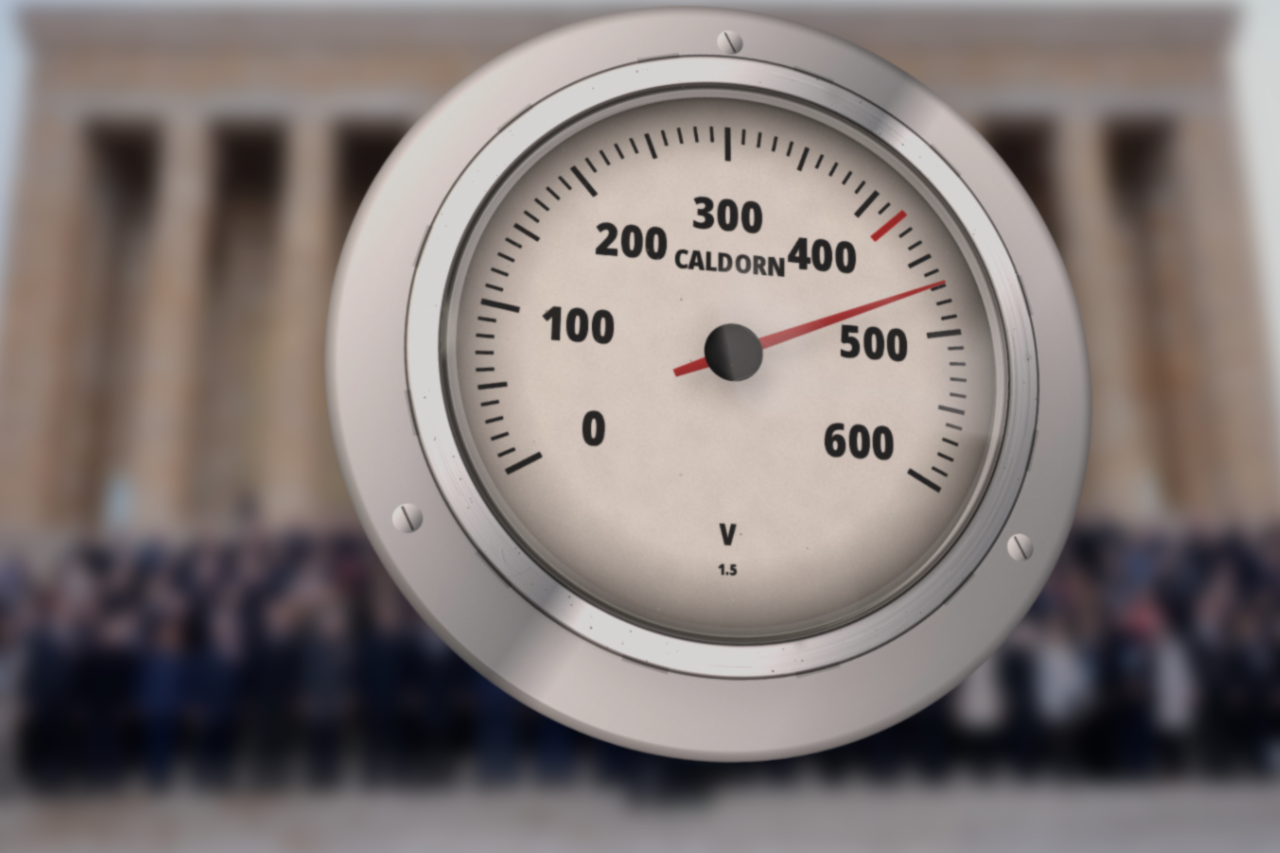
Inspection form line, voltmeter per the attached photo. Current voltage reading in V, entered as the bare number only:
470
